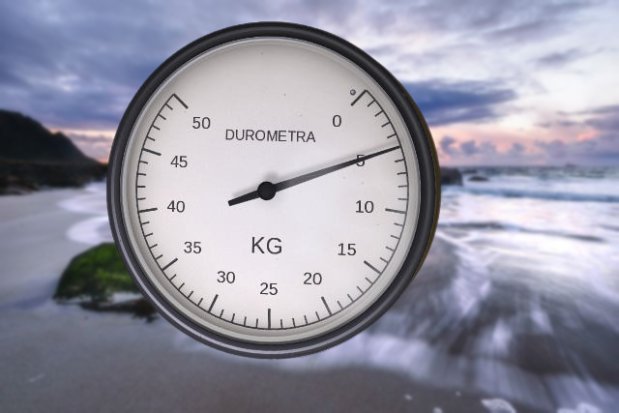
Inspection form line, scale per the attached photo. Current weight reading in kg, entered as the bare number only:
5
